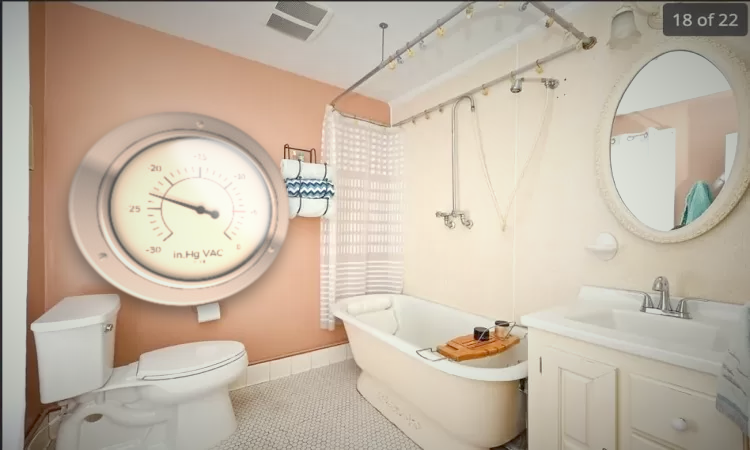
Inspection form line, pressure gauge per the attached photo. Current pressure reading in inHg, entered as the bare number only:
-23
